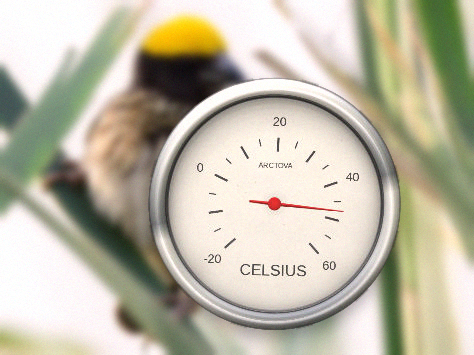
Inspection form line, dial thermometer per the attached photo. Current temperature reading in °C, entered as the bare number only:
47.5
